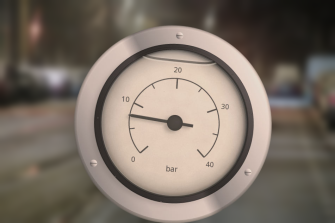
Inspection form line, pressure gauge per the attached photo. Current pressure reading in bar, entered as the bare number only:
7.5
